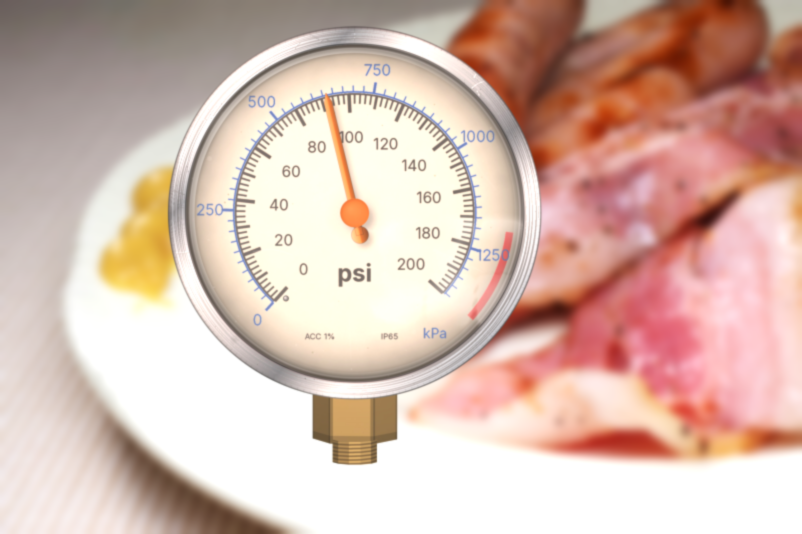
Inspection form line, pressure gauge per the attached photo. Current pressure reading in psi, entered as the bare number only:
92
